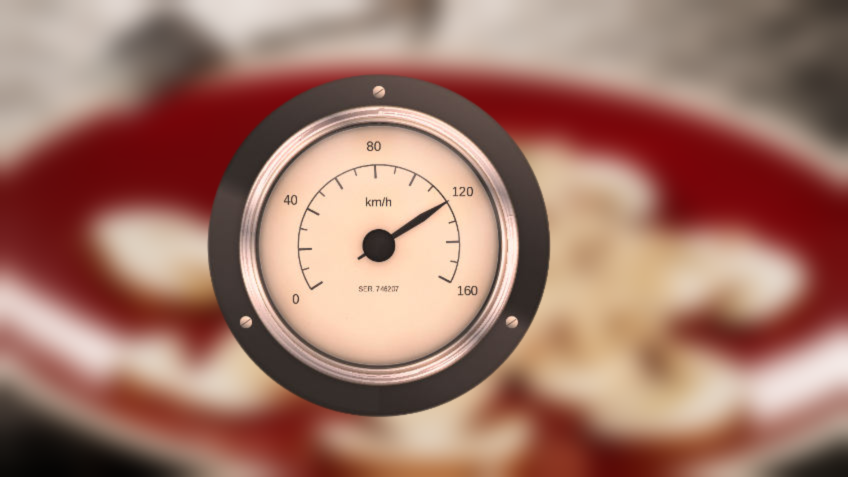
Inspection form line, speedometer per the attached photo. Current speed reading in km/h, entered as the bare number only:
120
